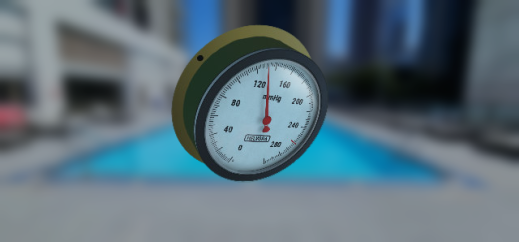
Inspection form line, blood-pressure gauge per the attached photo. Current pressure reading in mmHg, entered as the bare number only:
130
